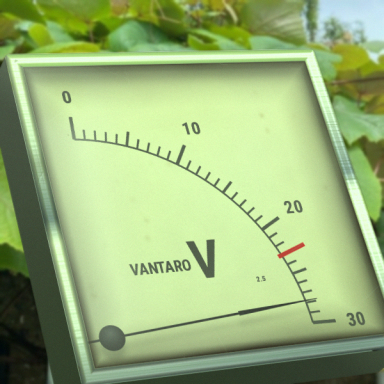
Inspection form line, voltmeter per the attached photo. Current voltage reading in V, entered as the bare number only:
28
